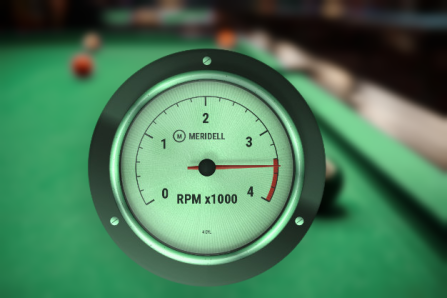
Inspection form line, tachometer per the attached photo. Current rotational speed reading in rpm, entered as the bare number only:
3500
